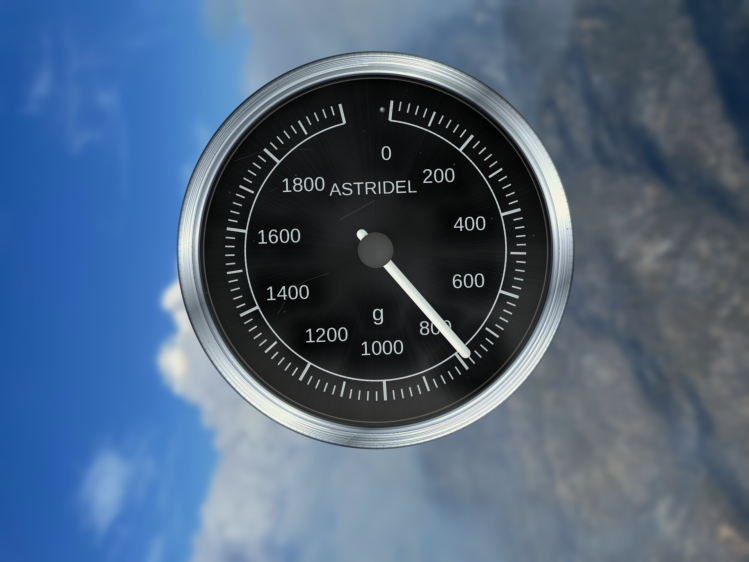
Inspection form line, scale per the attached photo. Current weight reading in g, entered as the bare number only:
780
